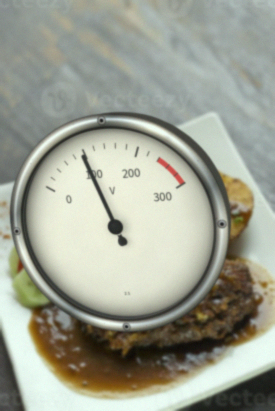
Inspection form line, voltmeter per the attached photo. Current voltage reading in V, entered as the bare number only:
100
